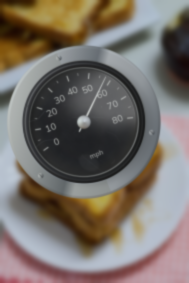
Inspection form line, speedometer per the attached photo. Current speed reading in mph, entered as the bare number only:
57.5
